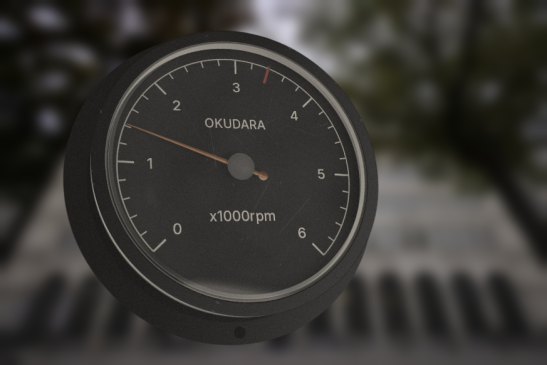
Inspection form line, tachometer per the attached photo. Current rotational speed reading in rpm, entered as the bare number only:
1400
